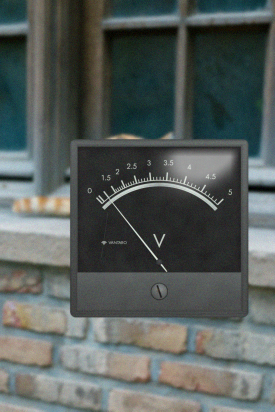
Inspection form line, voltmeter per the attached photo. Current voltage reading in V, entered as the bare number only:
1
